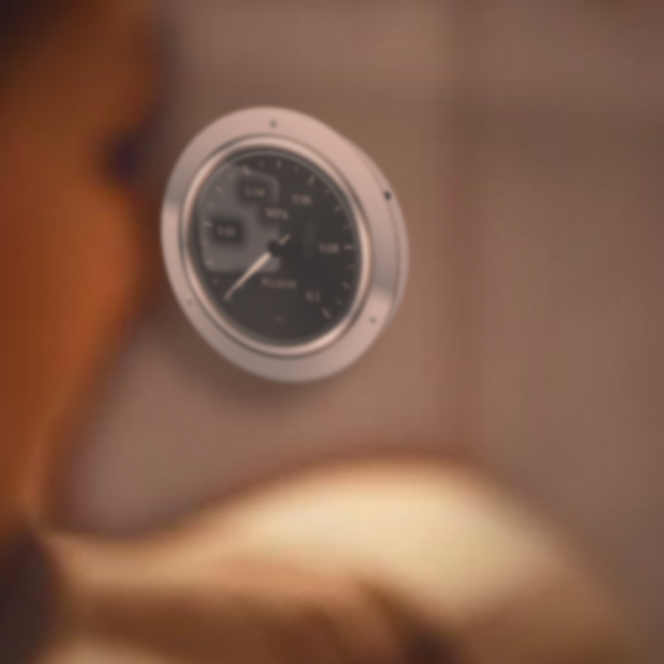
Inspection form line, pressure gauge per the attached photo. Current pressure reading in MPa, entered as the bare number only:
0
